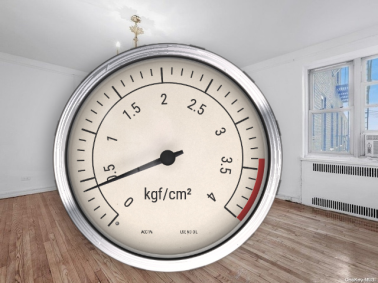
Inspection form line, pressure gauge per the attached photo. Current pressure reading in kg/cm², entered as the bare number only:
0.4
